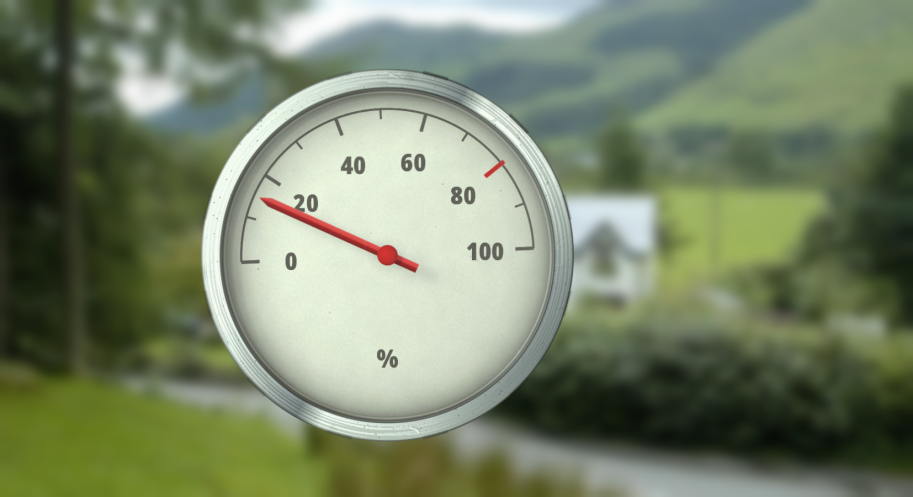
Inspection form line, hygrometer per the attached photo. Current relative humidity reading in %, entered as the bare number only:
15
